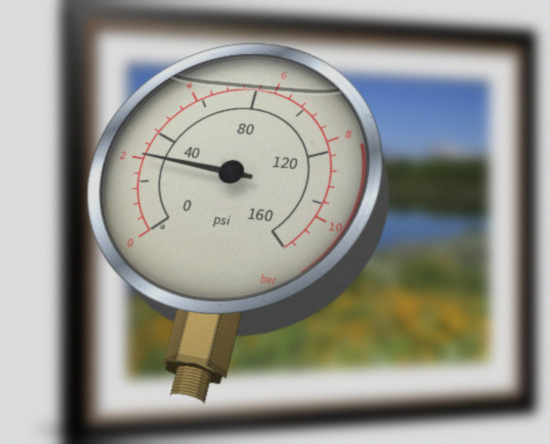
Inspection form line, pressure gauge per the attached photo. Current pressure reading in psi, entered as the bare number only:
30
